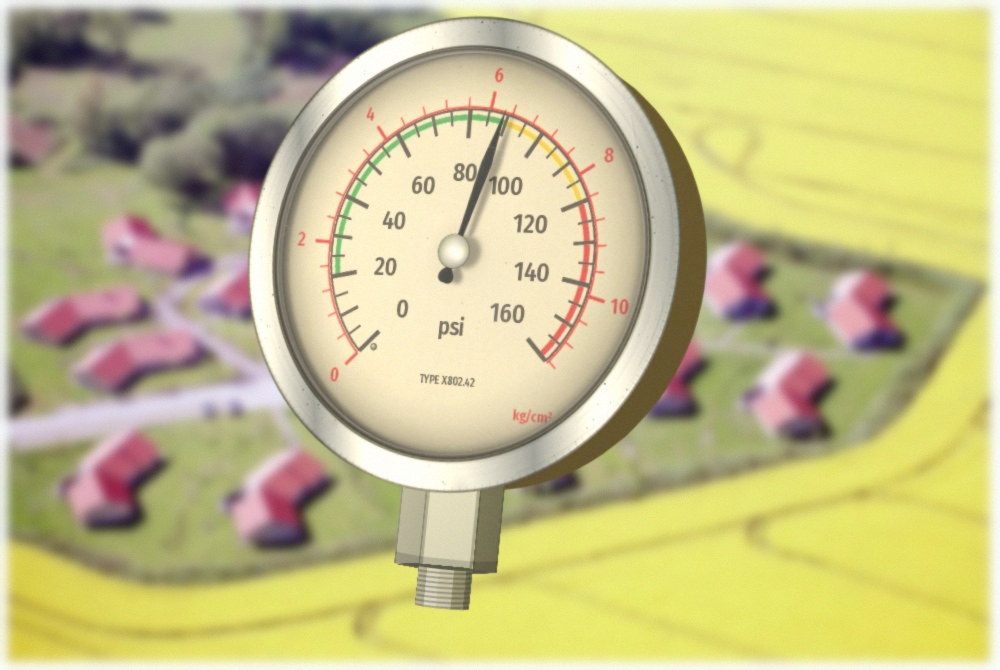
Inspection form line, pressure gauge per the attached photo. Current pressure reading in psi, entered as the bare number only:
90
